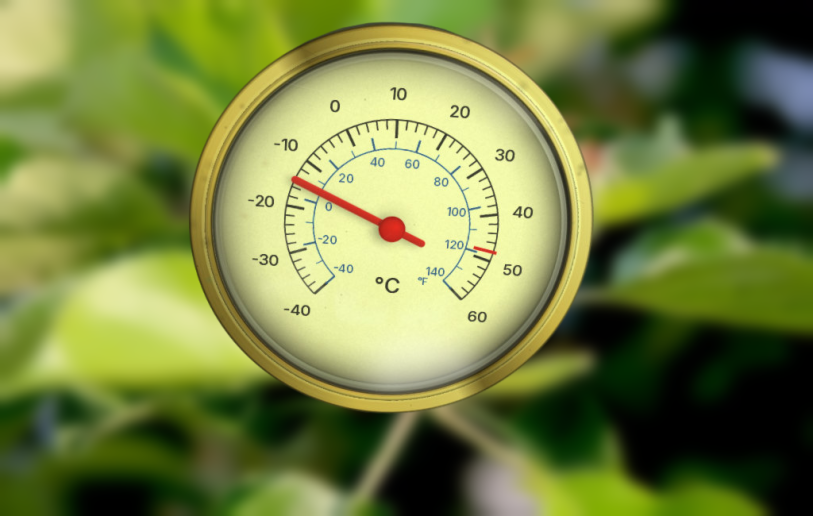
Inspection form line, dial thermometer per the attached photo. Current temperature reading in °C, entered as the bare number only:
-14
